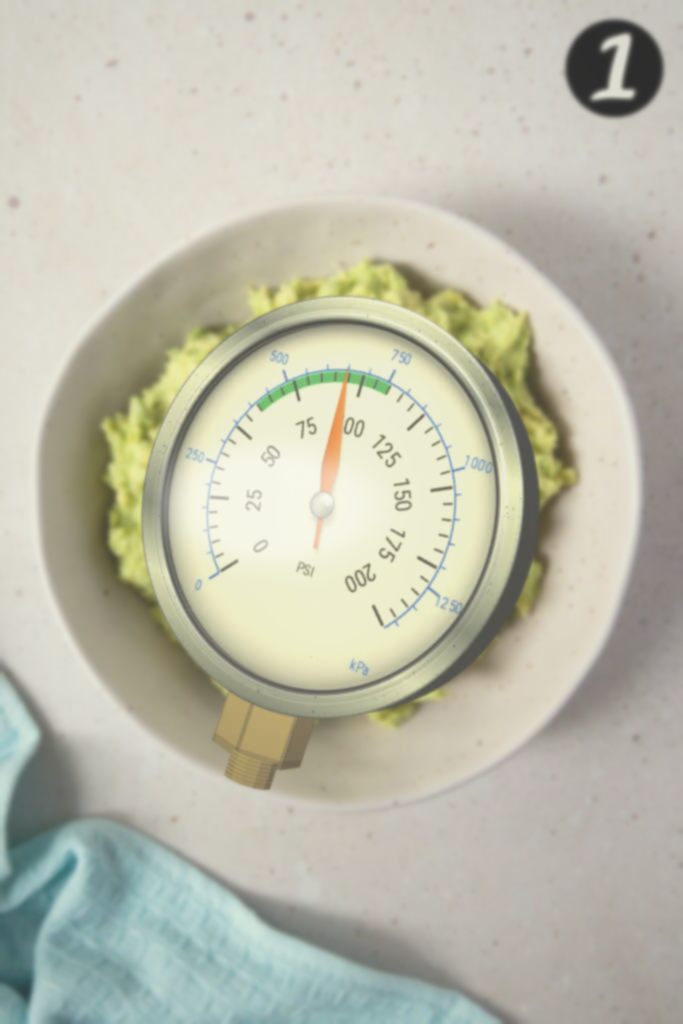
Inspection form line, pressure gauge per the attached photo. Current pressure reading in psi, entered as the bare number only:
95
